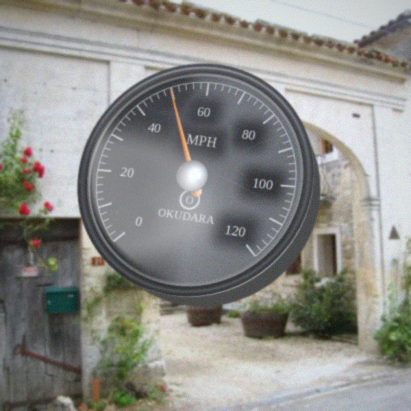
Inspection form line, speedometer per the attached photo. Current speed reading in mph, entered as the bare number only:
50
